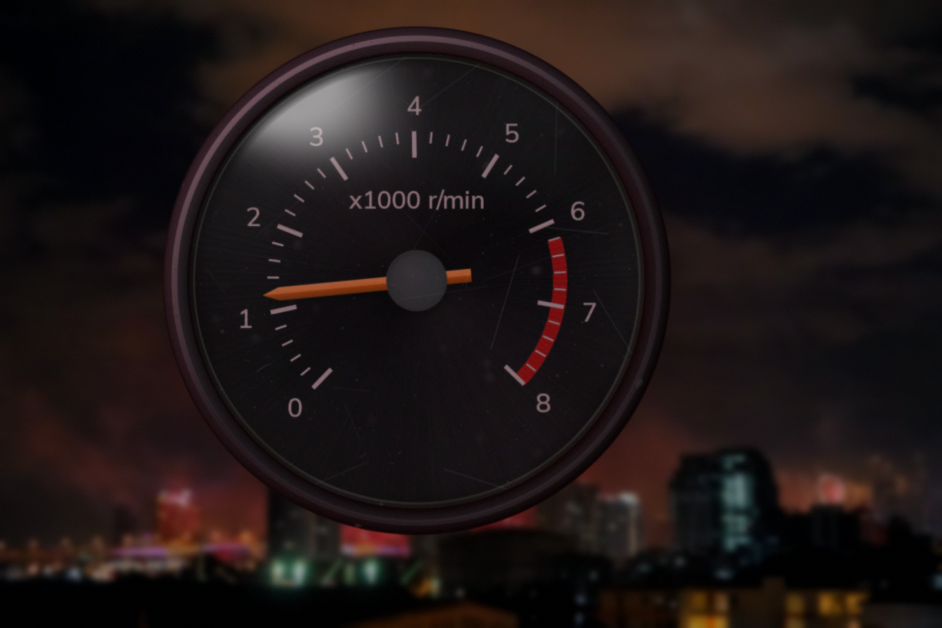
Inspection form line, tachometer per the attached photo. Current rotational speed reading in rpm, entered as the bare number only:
1200
